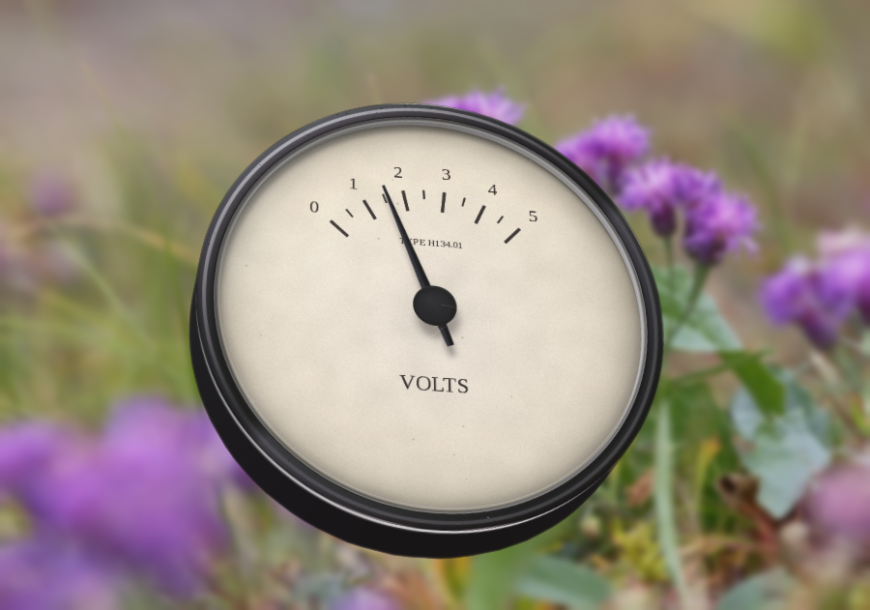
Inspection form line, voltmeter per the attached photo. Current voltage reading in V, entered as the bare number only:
1.5
